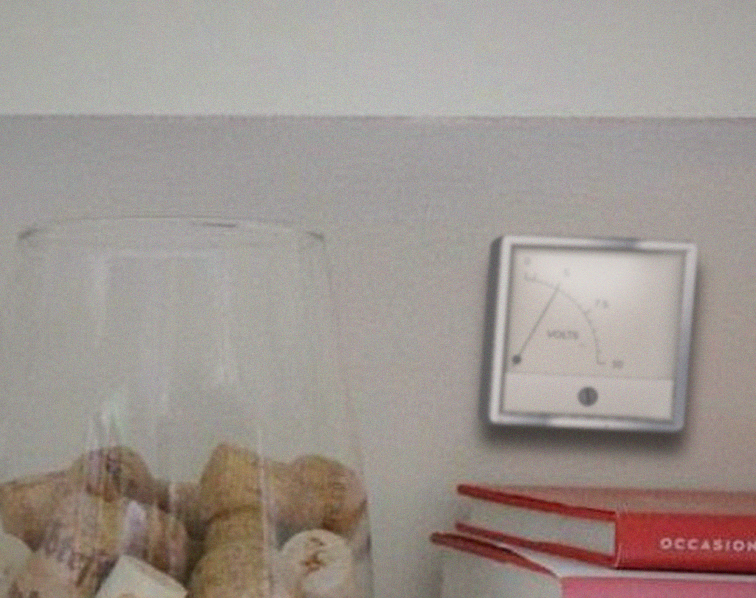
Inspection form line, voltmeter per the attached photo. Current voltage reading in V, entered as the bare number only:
5
